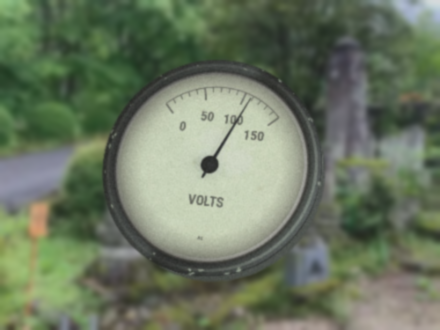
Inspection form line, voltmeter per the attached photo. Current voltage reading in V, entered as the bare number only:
110
